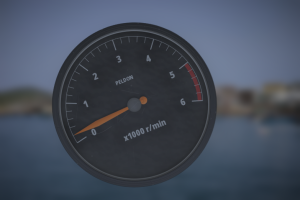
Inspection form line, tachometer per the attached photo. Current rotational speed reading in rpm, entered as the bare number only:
200
